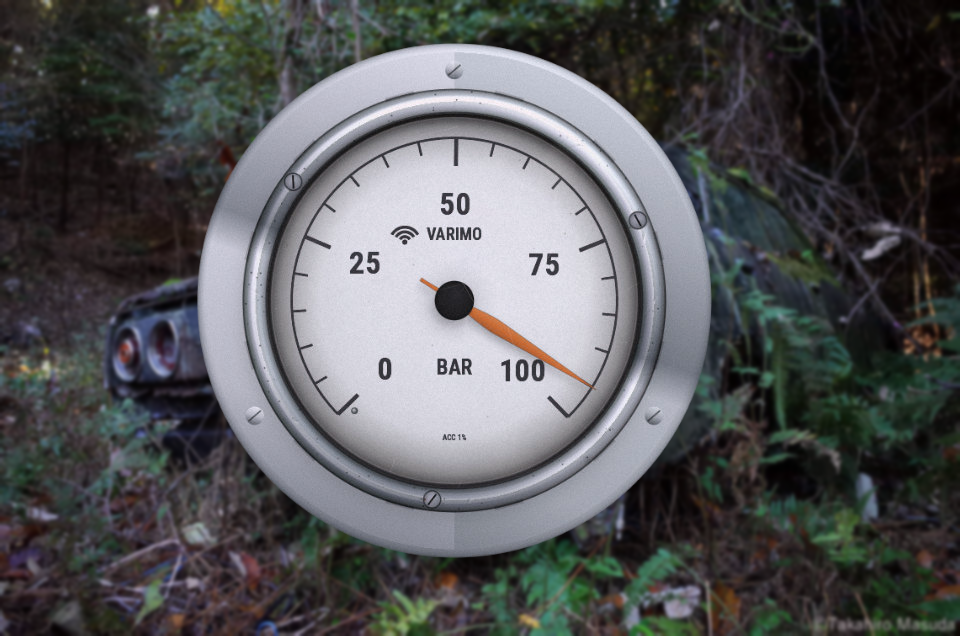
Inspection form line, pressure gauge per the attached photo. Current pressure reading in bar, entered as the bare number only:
95
